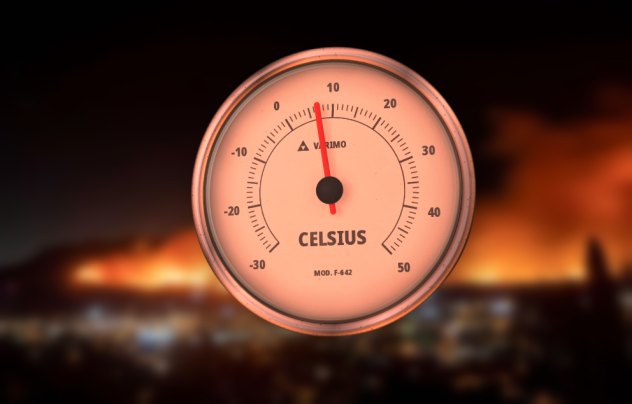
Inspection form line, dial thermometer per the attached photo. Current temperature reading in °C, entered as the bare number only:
7
